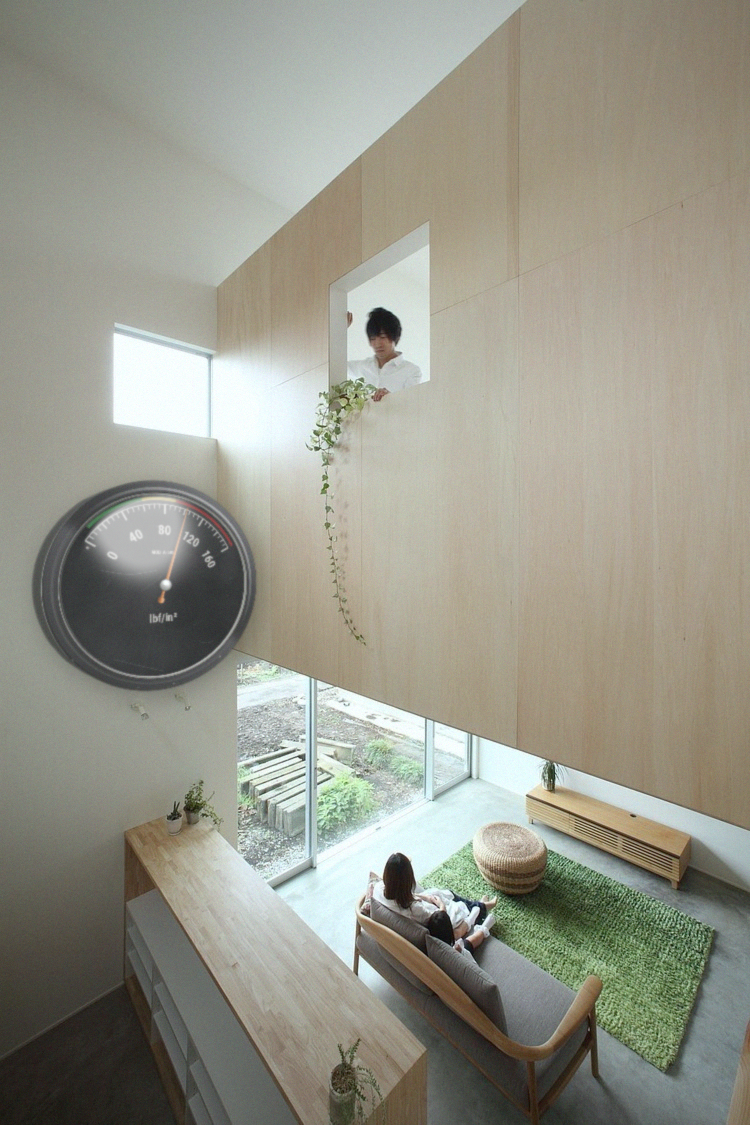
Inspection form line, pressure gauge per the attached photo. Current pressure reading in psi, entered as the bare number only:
100
